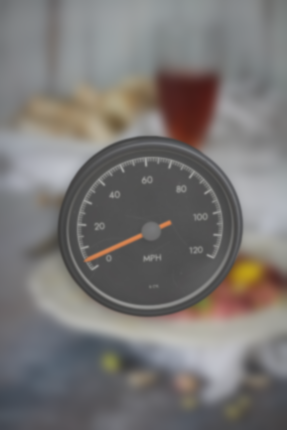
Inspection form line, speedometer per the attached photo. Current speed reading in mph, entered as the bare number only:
5
